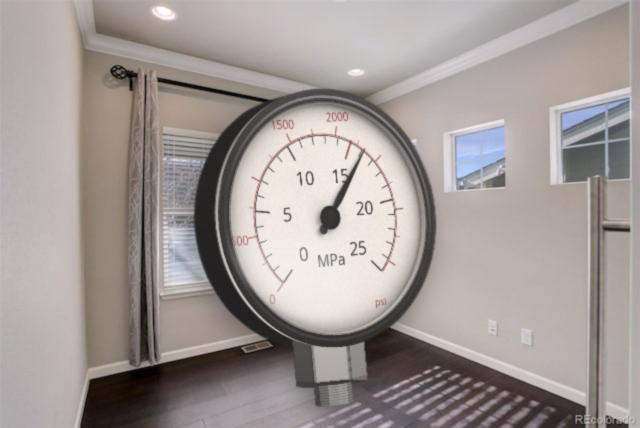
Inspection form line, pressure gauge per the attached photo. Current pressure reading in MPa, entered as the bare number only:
16
